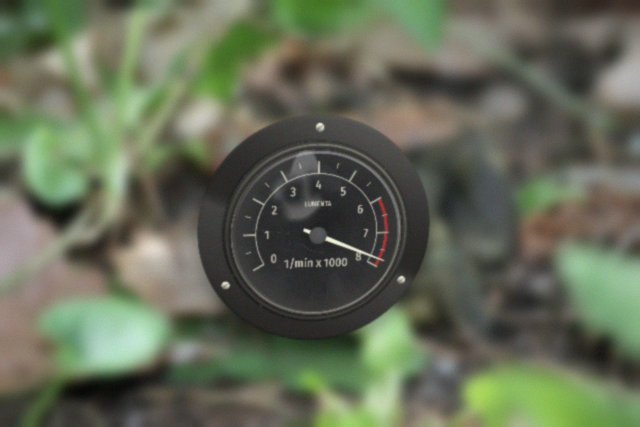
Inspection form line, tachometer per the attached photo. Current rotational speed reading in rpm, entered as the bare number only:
7750
